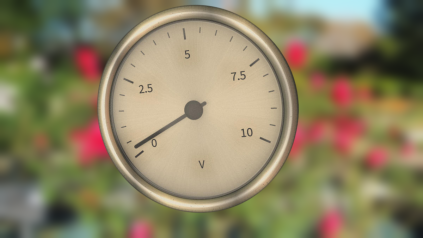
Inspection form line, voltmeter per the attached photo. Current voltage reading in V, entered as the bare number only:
0.25
